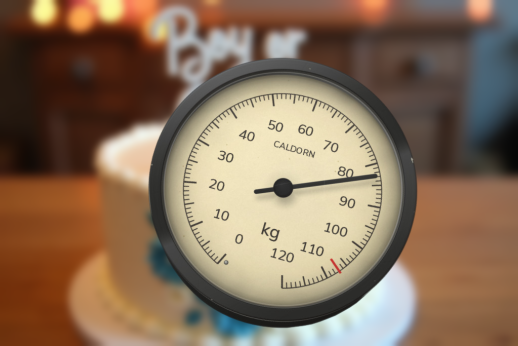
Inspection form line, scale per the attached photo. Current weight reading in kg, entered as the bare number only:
83
